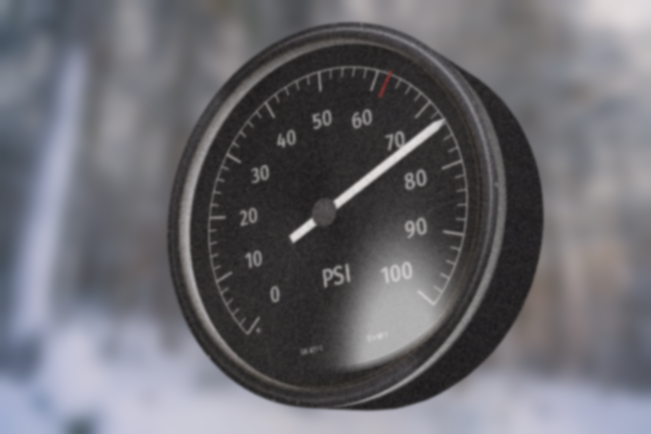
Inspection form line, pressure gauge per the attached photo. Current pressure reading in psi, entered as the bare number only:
74
